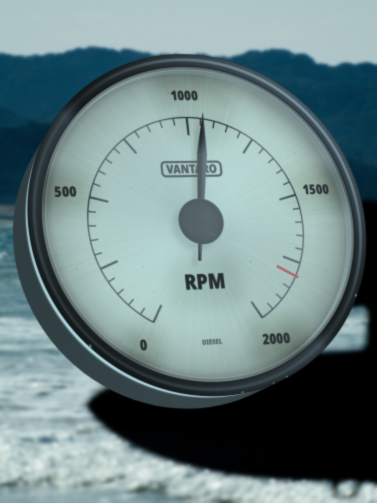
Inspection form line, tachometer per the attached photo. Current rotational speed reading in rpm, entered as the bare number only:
1050
